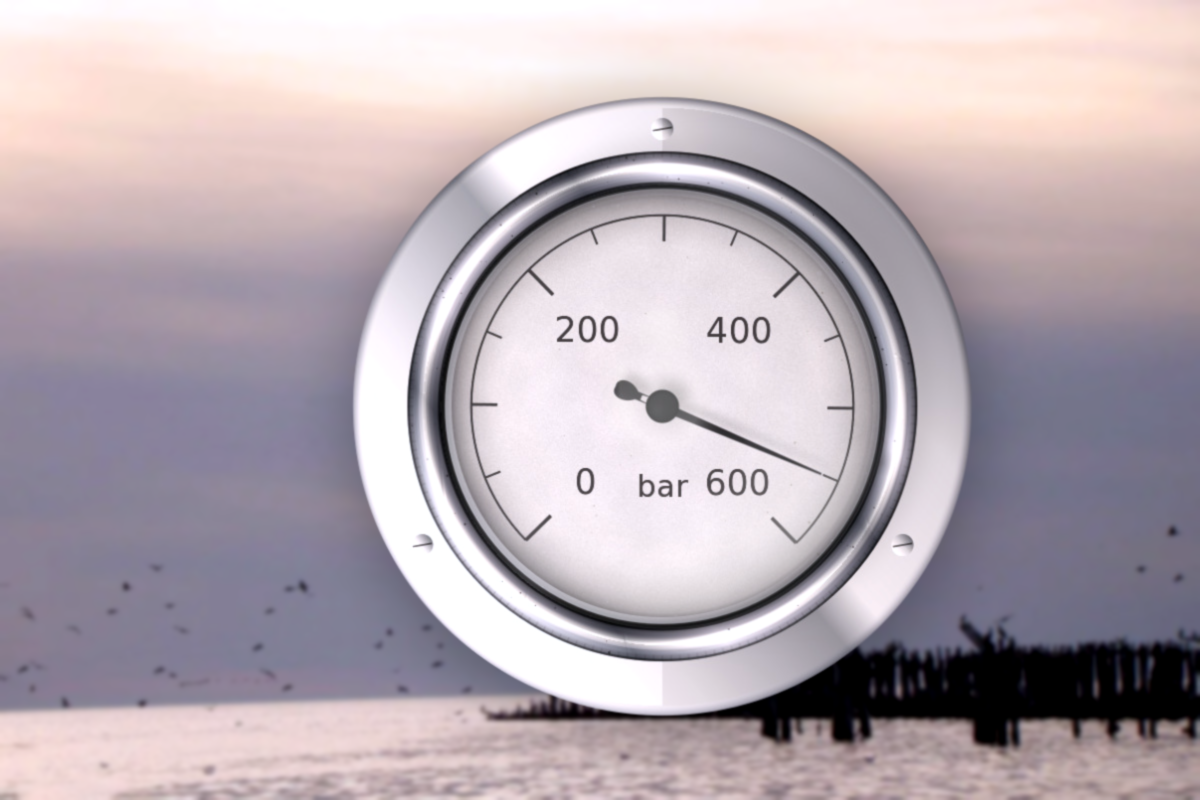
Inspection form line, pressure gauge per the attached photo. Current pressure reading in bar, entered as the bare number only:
550
